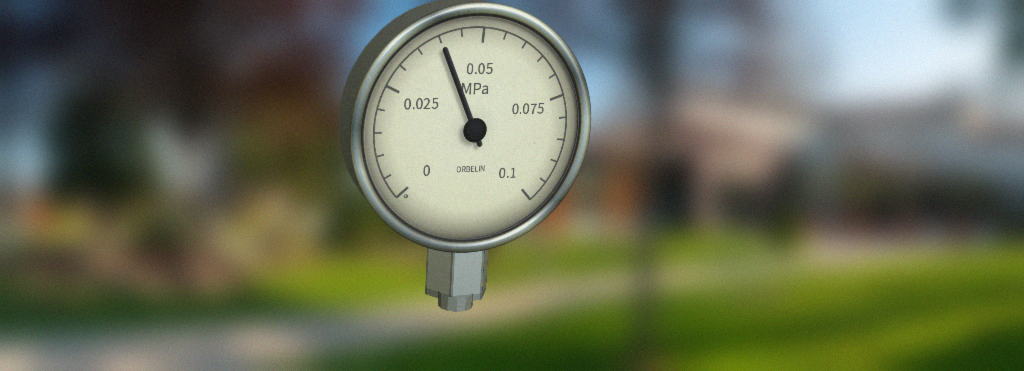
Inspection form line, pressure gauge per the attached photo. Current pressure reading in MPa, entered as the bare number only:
0.04
